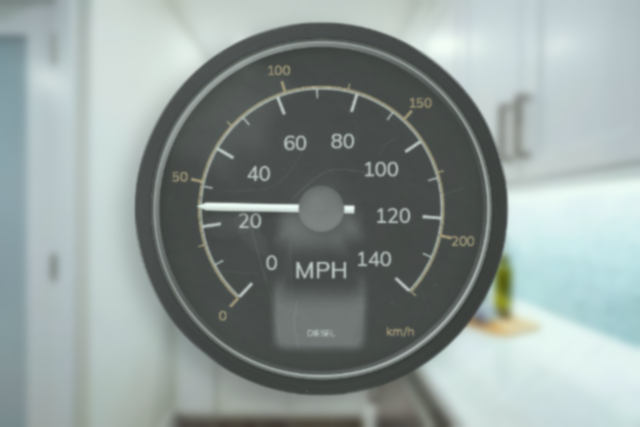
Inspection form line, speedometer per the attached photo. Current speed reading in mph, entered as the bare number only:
25
